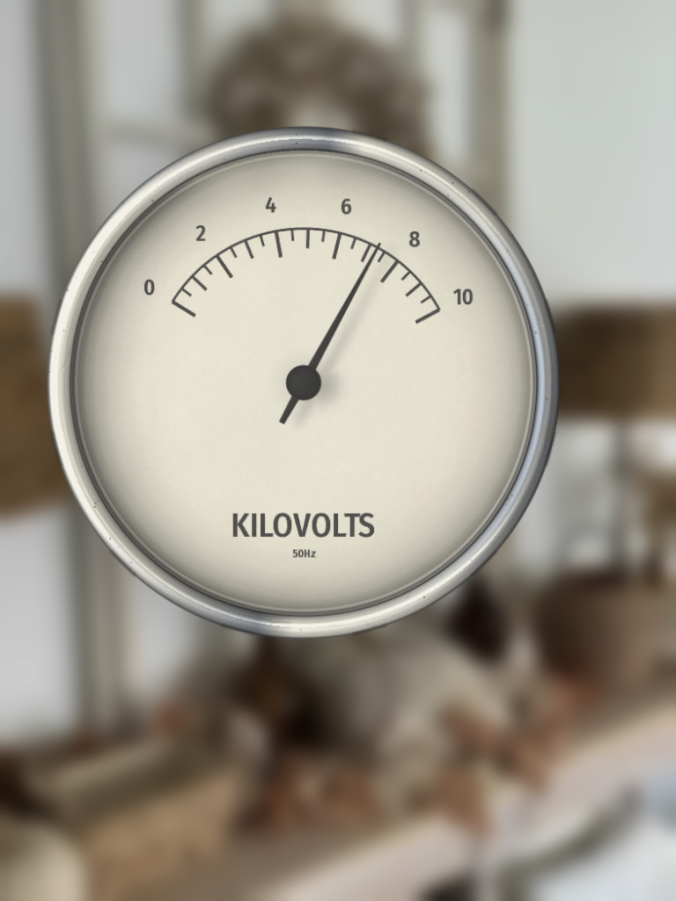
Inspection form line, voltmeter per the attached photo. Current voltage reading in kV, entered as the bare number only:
7.25
